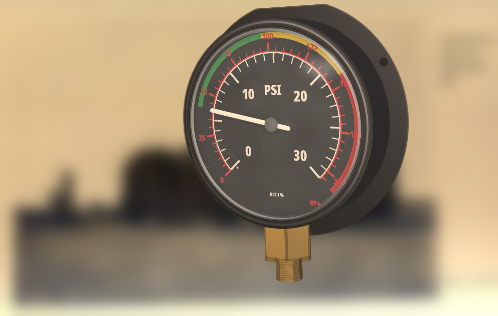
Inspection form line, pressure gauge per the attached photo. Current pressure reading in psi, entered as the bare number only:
6
